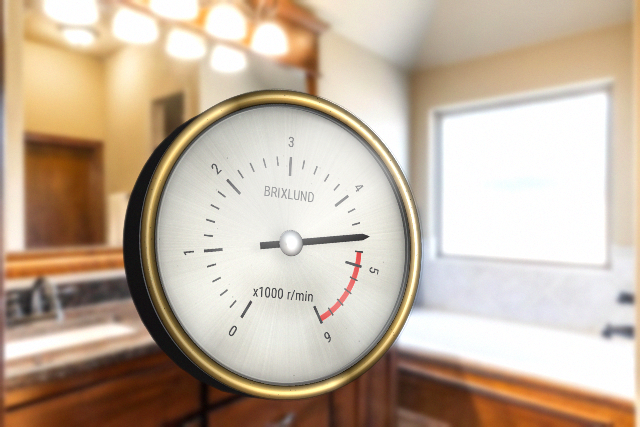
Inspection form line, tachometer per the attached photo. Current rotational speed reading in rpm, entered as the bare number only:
4600
